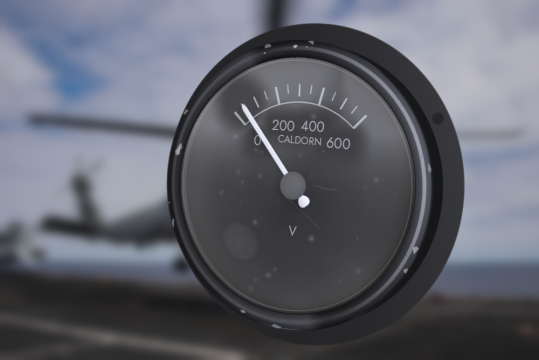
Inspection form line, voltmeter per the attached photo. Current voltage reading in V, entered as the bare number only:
50
